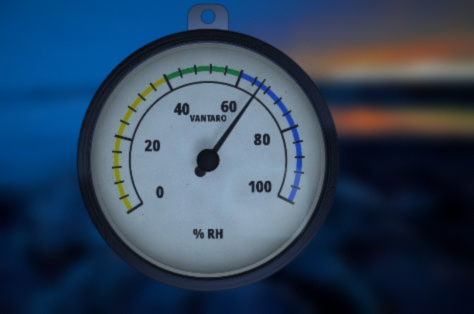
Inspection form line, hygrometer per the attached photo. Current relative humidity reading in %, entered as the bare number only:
66
